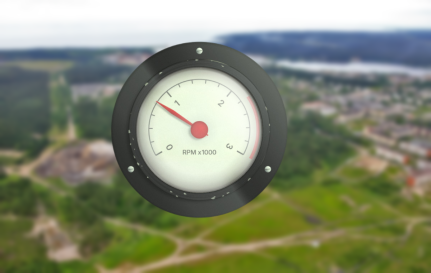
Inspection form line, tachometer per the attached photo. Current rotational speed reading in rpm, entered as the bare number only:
800
